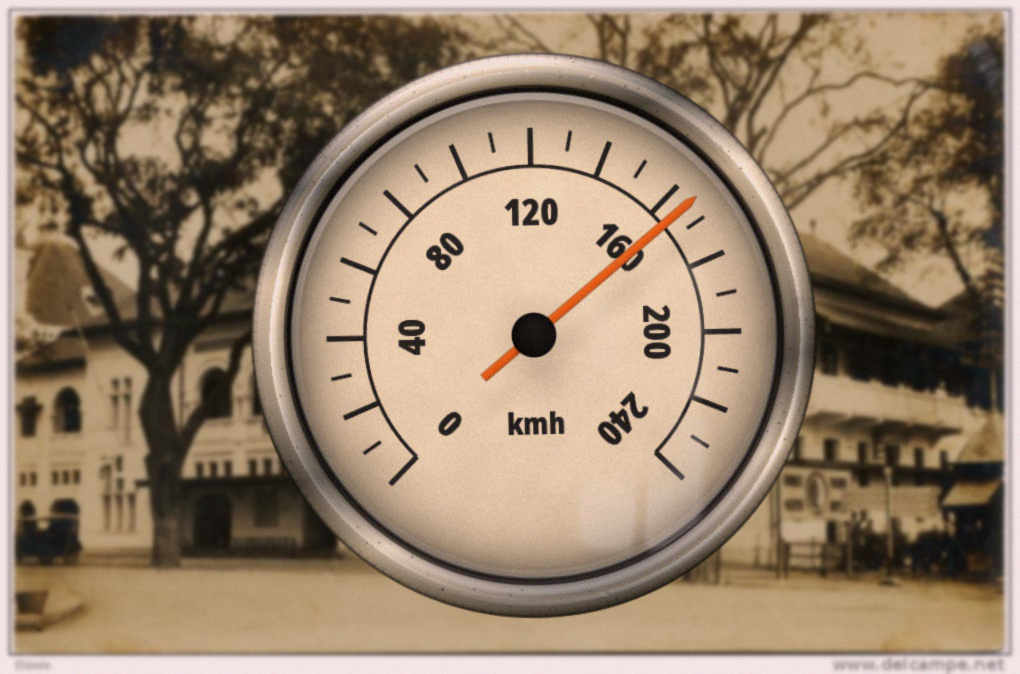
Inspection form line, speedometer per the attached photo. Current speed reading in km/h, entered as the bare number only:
165
